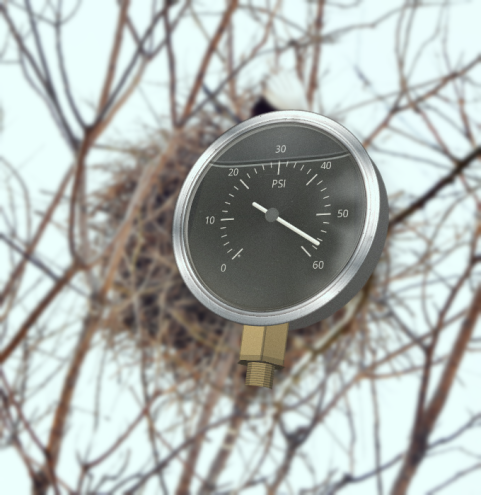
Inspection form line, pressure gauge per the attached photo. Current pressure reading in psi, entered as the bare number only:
57
